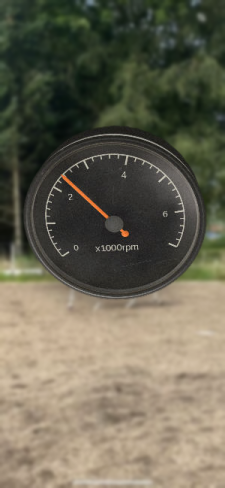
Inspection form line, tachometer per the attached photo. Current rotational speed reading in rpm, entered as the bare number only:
2400
